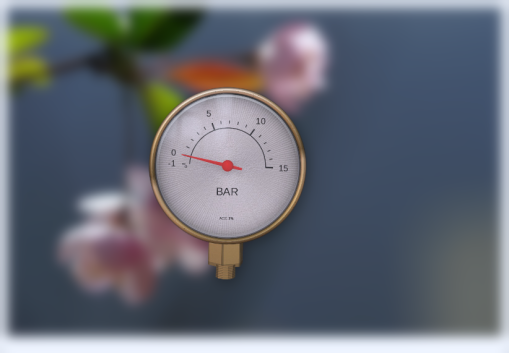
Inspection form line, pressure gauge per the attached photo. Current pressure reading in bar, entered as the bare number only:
0
